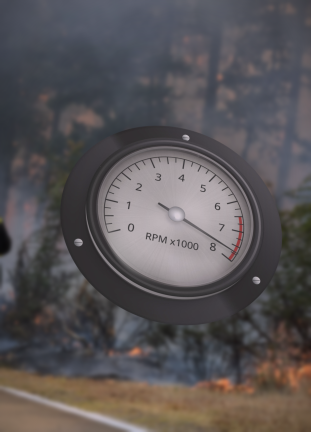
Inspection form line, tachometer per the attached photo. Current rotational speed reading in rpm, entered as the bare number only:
7750
